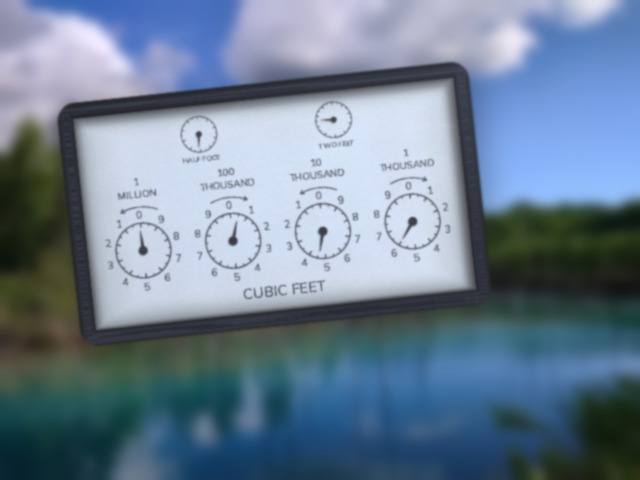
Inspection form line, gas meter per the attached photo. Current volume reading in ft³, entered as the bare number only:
4600
